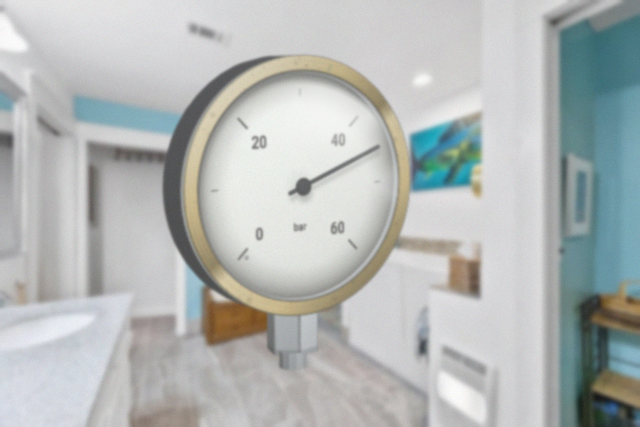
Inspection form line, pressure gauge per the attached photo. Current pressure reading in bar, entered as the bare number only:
45
